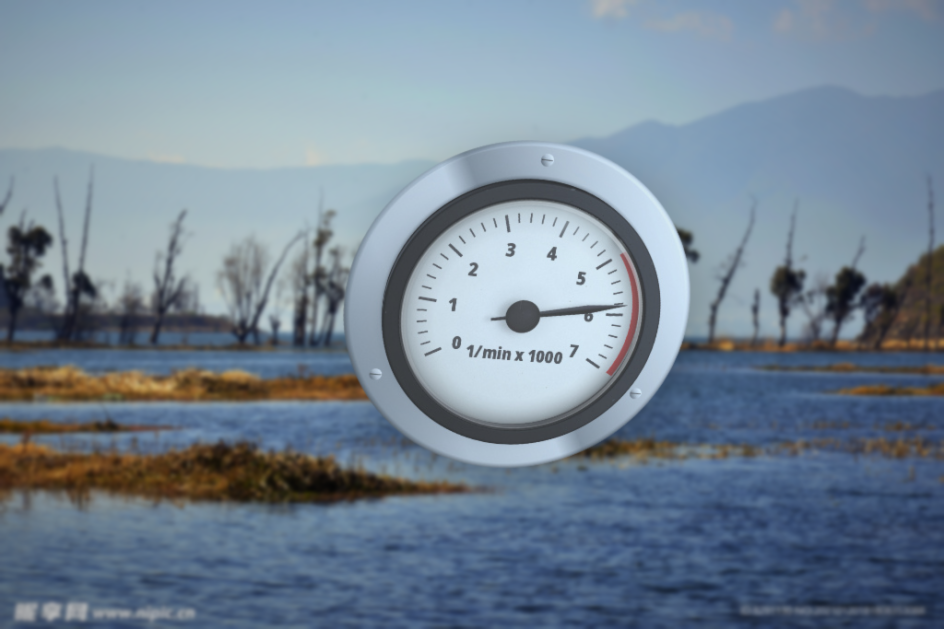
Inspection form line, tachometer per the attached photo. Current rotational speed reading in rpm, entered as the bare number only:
5800
